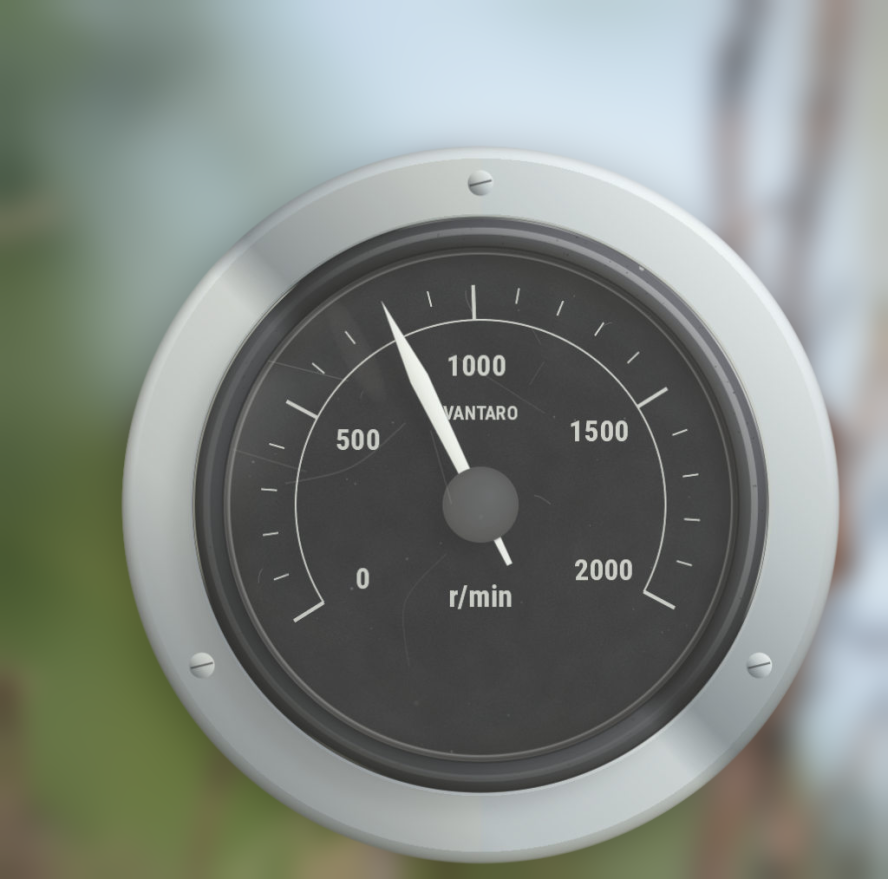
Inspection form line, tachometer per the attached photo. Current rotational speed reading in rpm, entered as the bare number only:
800
